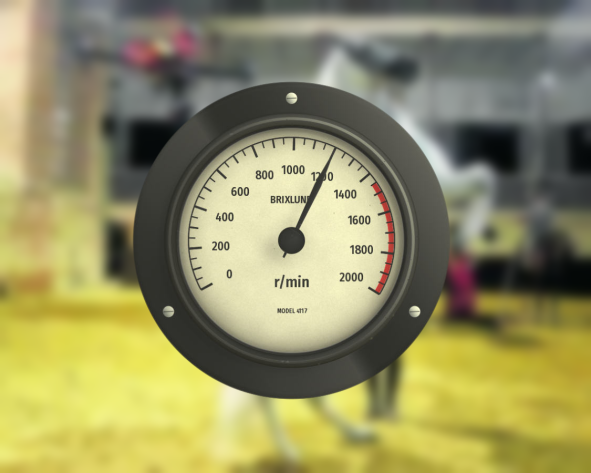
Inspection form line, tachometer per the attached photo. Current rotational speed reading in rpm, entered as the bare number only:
1200
